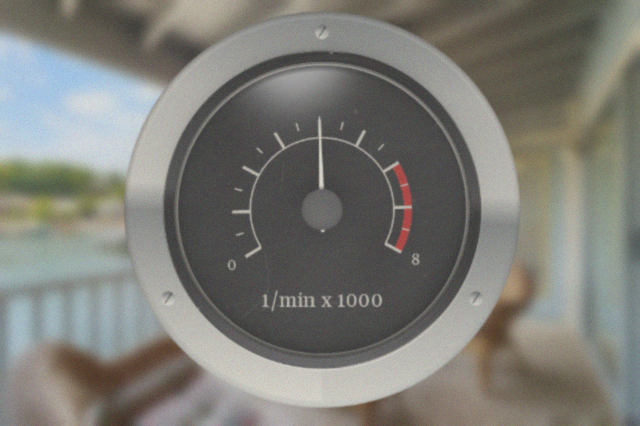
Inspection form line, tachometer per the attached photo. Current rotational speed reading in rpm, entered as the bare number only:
4000
